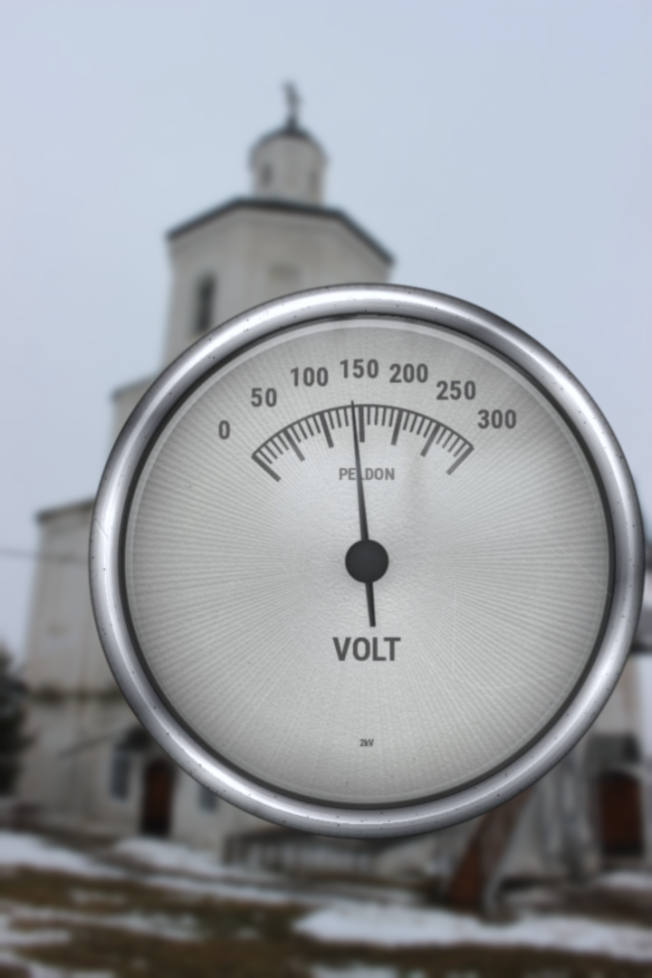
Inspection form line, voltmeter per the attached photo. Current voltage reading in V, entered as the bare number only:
140
